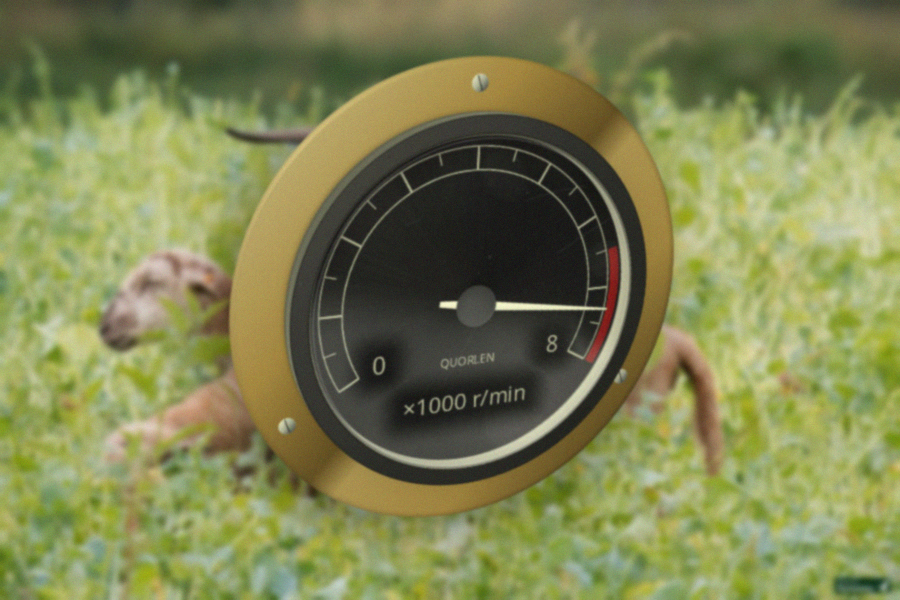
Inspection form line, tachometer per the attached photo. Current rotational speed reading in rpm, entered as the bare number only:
7250
